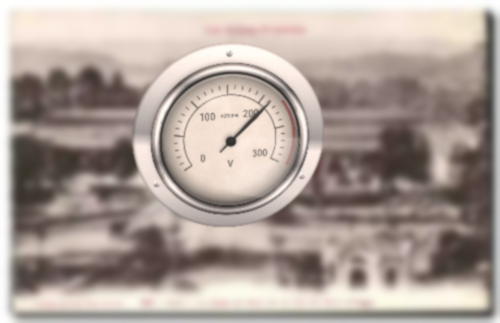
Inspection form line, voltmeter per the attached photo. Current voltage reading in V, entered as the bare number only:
210
